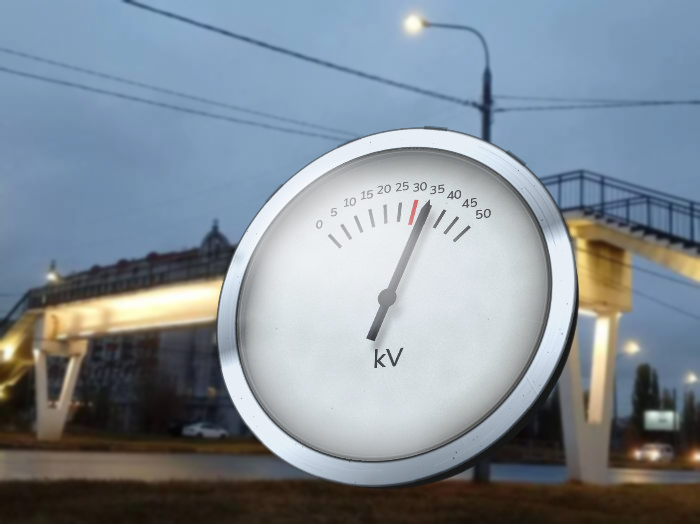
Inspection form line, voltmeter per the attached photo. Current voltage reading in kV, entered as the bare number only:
35
